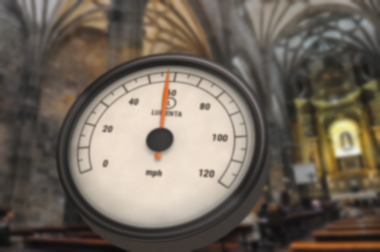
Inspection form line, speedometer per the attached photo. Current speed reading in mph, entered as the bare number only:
57.5
